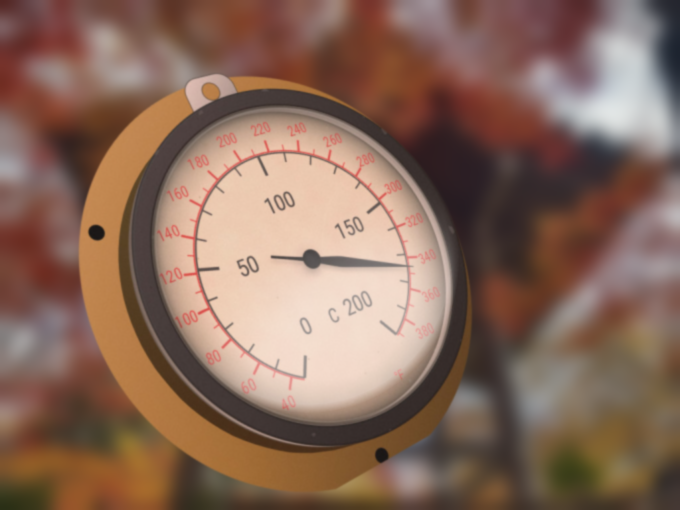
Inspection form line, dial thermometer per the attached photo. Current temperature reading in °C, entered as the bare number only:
175
